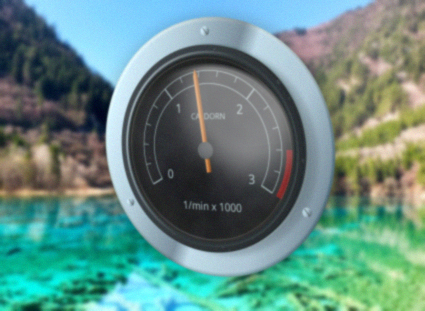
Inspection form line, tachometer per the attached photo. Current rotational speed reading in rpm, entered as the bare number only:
1400
